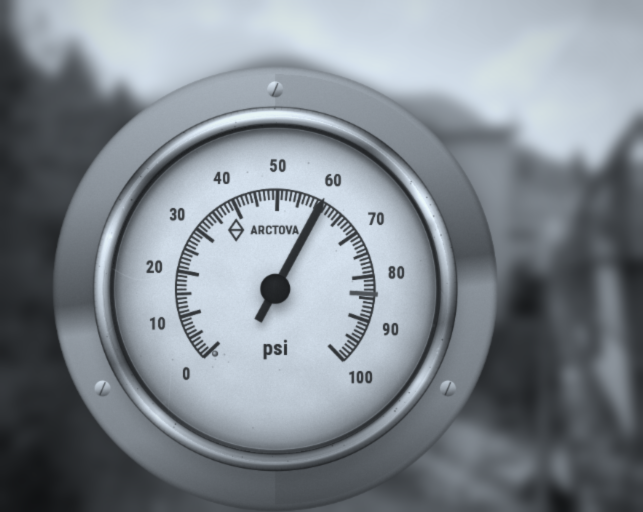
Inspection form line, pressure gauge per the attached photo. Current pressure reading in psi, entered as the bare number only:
60
